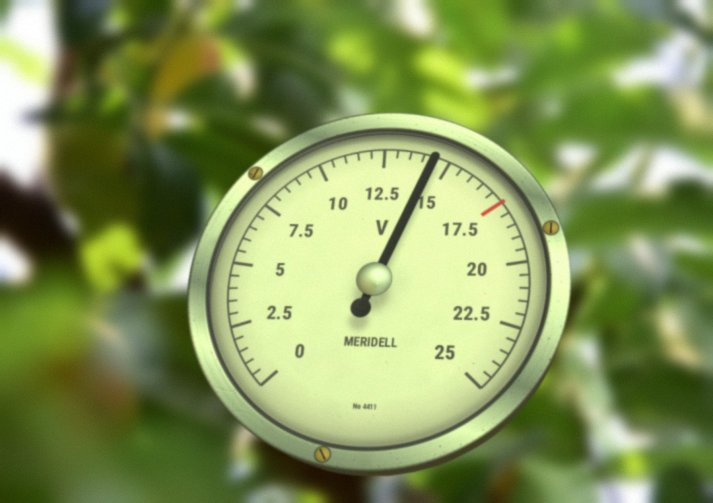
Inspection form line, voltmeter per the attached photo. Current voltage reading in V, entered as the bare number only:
14.5
